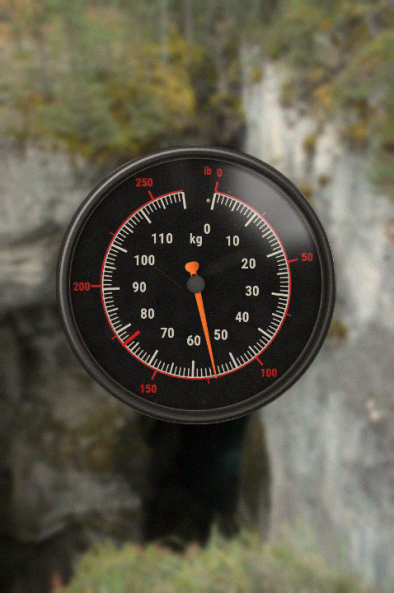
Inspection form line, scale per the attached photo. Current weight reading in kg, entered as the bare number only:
55
